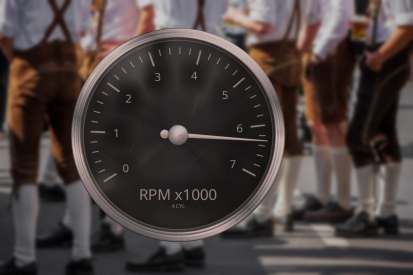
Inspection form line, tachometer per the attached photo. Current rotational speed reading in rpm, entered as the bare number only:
6300
